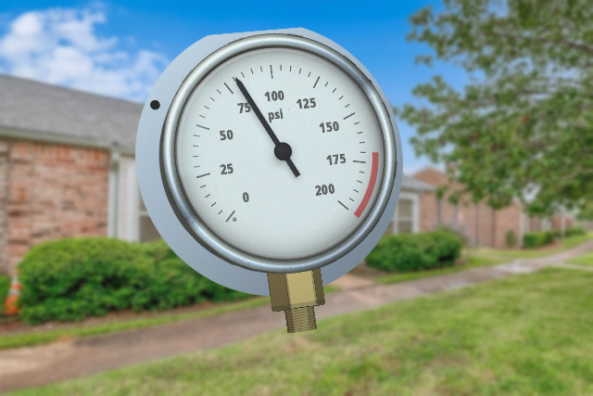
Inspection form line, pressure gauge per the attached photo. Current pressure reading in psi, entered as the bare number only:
80
